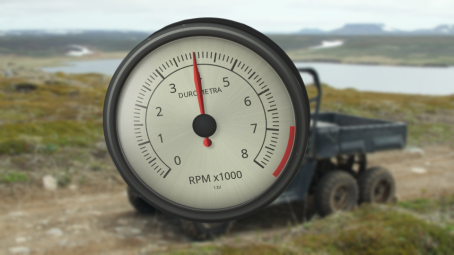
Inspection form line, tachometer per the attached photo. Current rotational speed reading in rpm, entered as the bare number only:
4000
